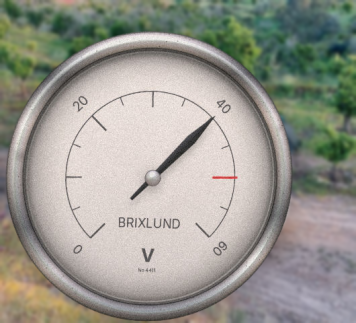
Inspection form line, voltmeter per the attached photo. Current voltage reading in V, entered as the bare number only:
40
